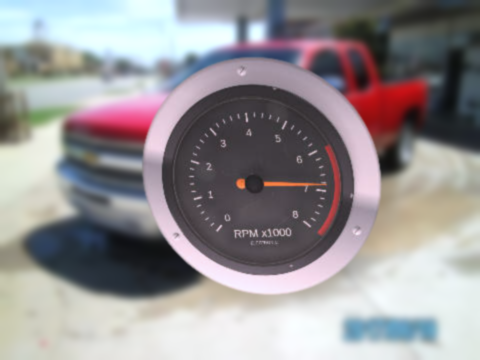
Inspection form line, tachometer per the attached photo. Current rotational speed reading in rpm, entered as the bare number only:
6800
